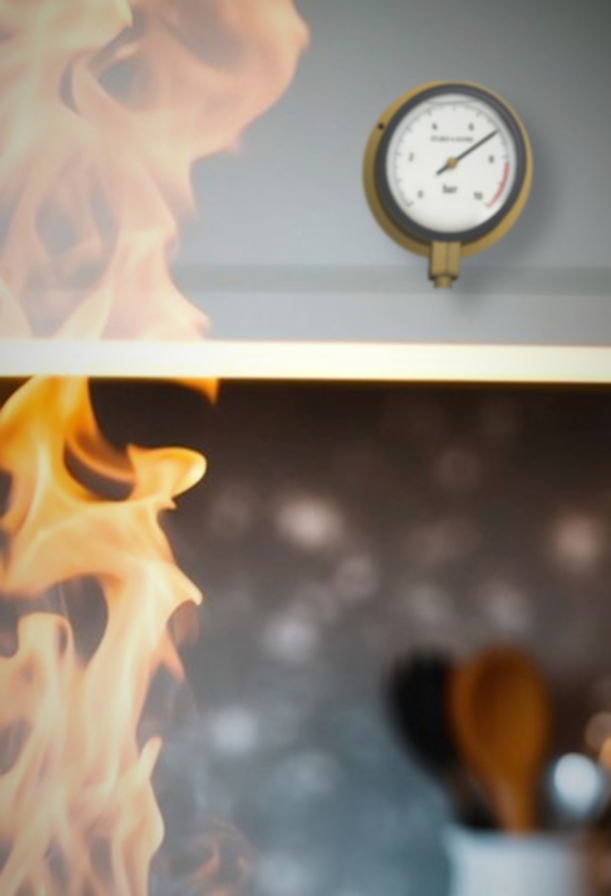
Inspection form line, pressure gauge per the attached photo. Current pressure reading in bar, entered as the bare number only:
7
